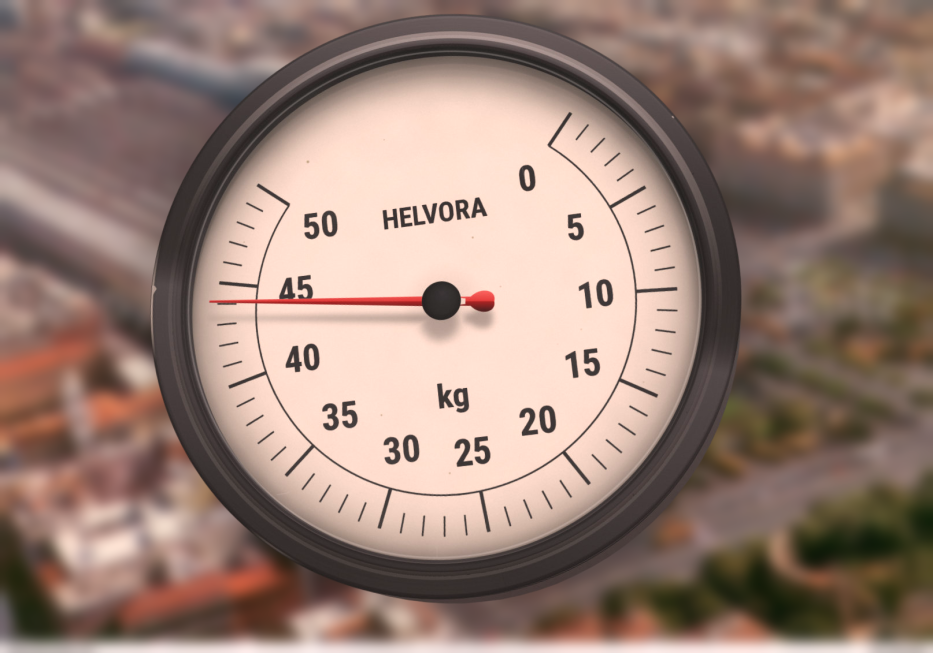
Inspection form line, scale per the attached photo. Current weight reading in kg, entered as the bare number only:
44
